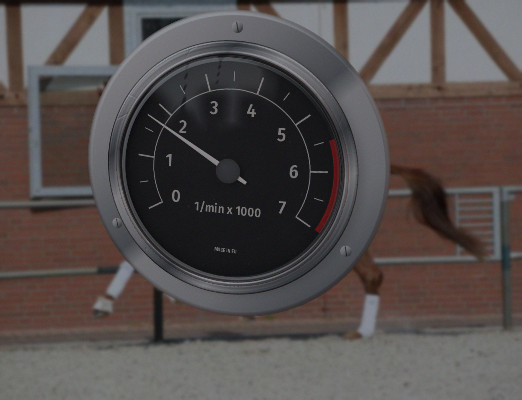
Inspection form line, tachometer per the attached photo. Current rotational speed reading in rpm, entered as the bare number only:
1750
